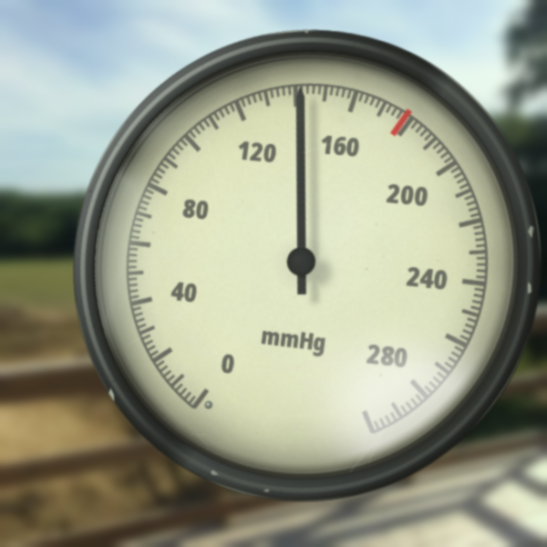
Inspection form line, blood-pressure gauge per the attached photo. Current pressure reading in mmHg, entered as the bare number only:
142
